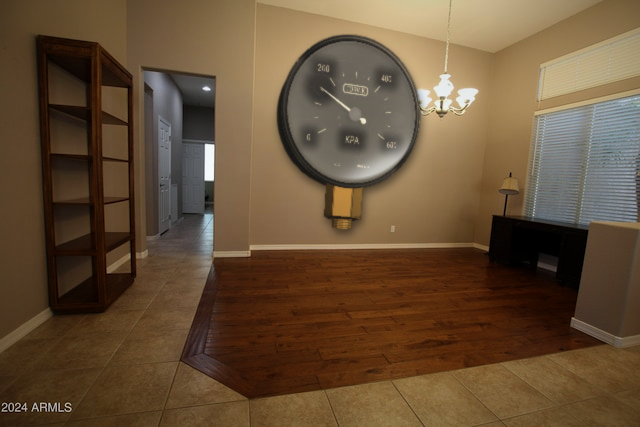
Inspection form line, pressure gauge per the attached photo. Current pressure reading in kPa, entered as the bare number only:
150
